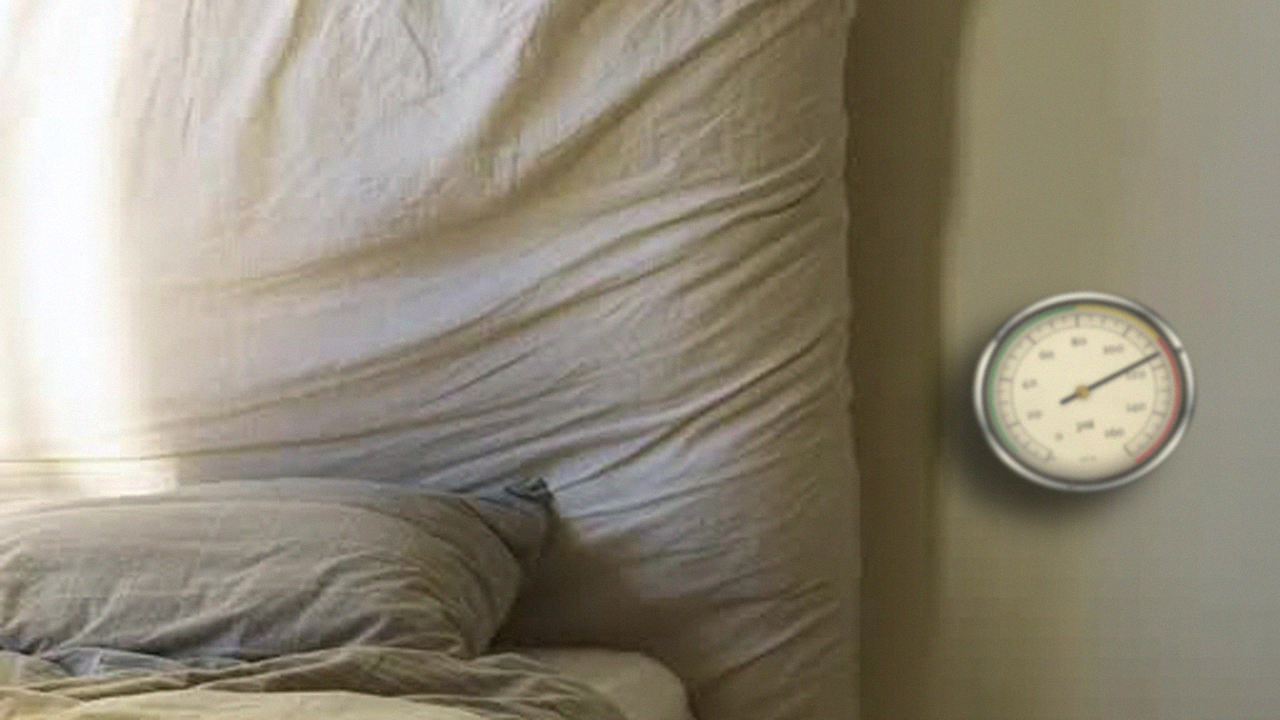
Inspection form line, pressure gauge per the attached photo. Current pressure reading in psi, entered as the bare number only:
115
